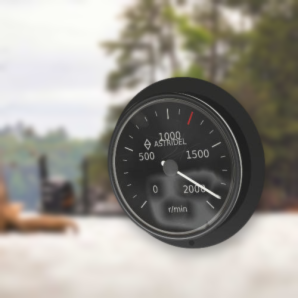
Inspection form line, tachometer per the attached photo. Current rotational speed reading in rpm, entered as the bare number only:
1900
